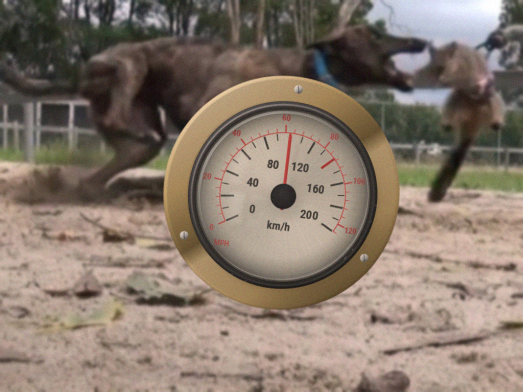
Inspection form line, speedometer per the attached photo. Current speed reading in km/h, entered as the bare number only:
100
